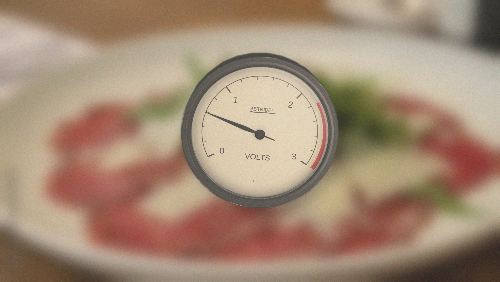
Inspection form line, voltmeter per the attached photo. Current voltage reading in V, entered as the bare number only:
0.6
